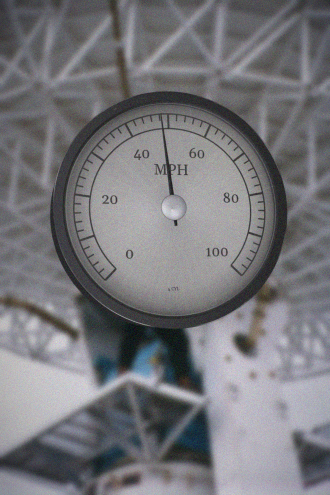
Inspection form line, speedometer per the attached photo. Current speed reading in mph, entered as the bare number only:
48
